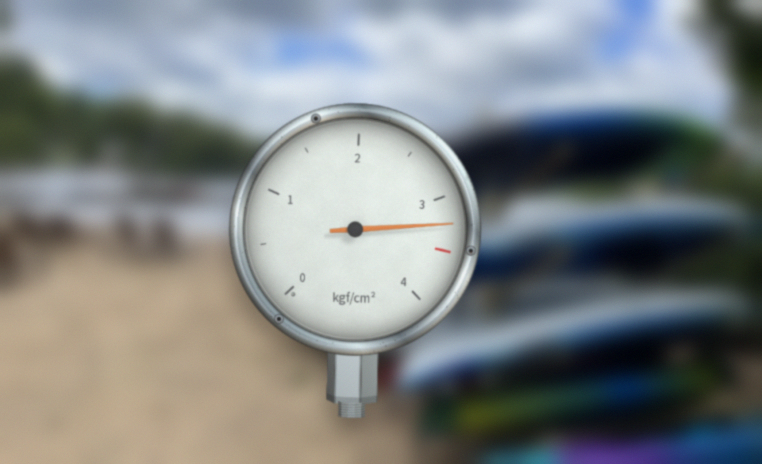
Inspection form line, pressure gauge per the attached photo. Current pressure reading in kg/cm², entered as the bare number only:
3.25
